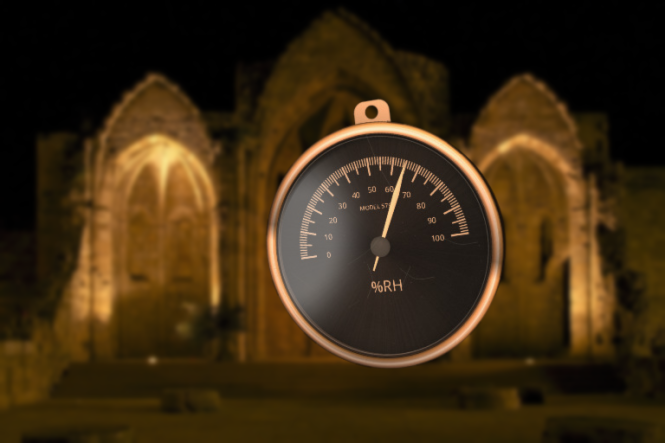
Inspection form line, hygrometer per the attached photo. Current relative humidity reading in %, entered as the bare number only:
65
